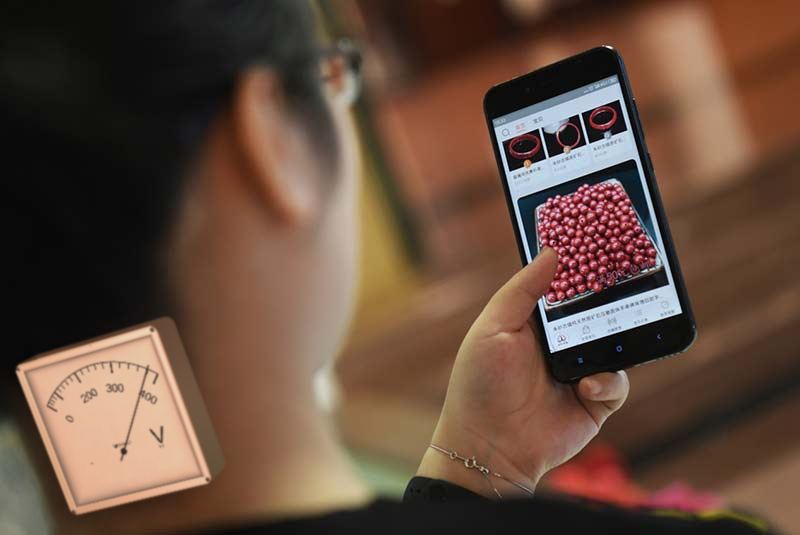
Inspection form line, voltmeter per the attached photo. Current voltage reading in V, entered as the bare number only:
380
